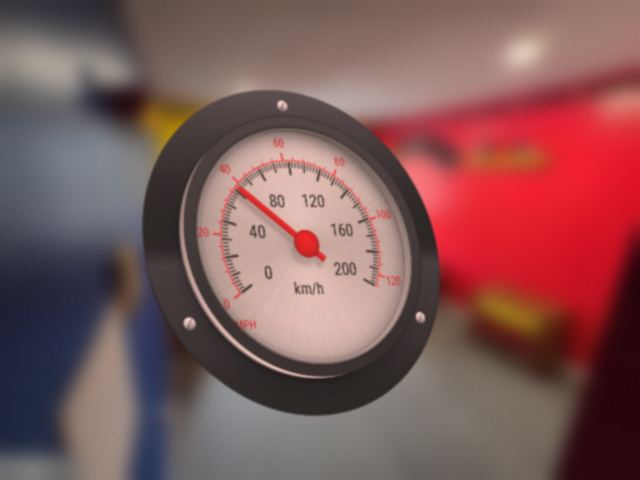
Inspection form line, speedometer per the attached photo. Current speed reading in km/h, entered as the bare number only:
60
